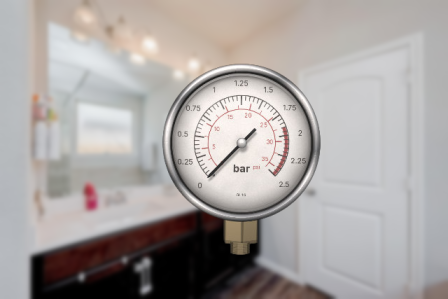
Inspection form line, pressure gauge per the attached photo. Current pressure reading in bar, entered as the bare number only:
0
